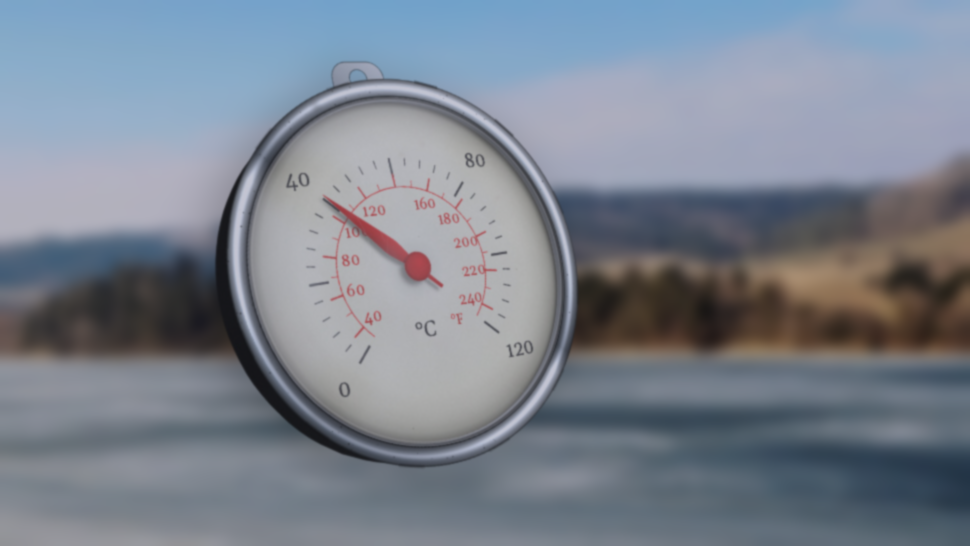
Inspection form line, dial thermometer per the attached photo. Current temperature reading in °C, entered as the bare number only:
40
